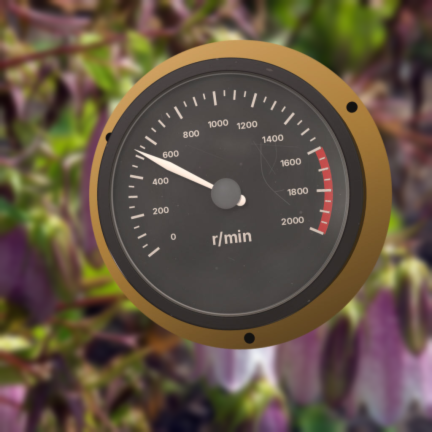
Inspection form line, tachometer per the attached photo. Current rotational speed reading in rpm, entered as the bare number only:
525
